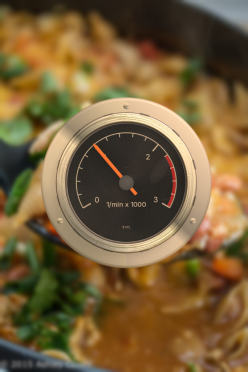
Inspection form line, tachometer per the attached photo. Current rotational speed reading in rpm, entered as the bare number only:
1000
